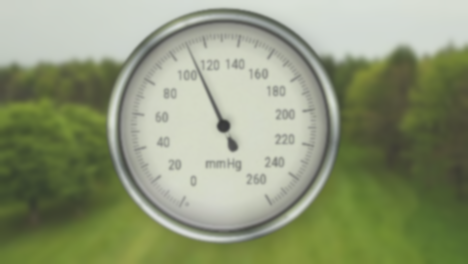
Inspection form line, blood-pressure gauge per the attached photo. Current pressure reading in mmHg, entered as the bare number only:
110
